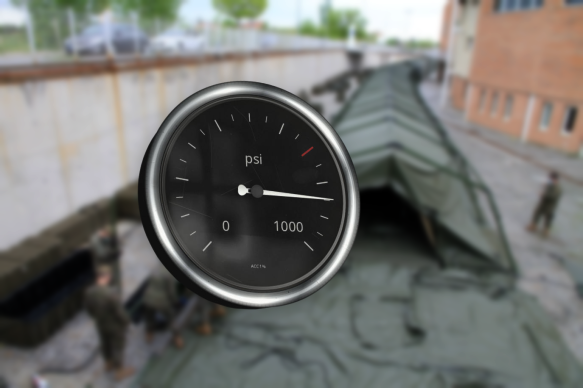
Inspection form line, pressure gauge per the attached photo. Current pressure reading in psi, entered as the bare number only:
850
